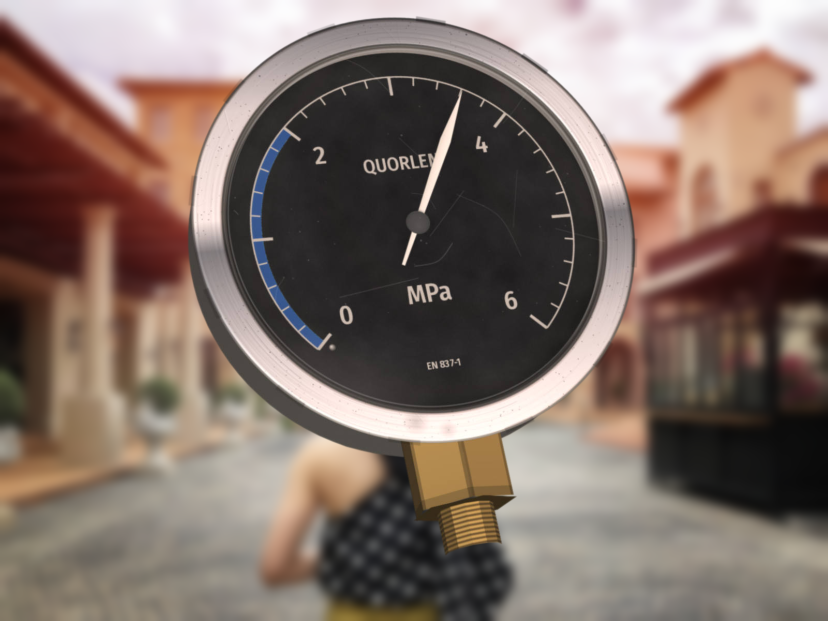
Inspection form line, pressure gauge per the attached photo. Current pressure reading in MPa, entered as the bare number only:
3.6
